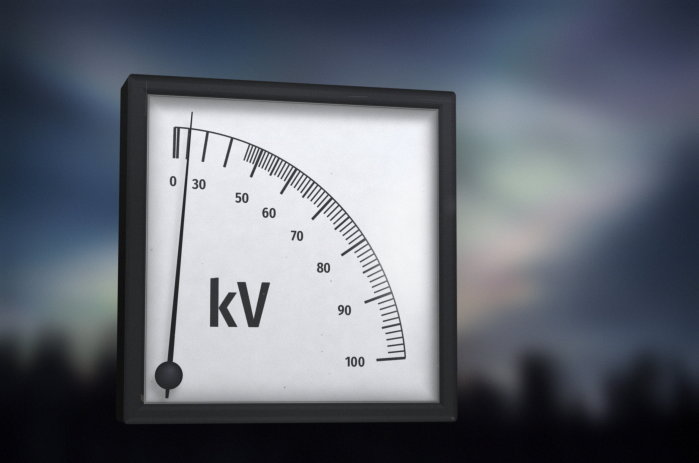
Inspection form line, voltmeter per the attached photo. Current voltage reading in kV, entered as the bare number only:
20
